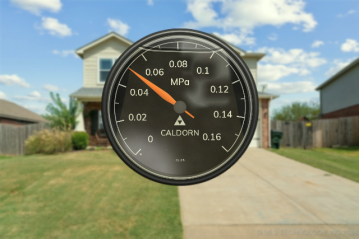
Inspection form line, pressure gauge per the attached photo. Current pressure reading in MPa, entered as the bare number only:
0.05
